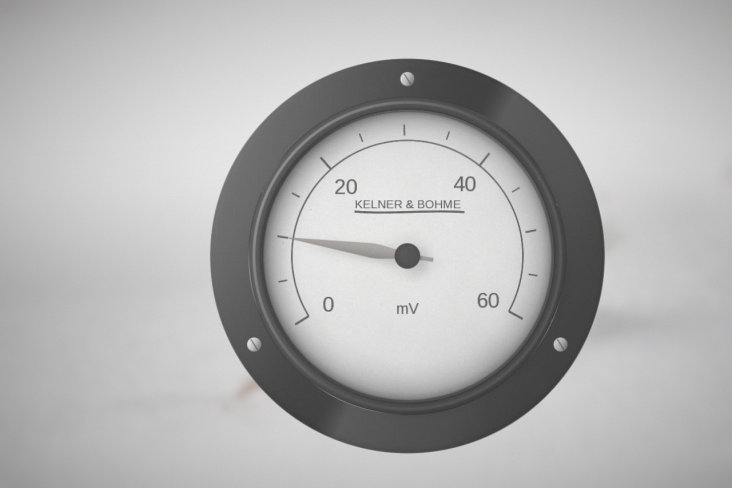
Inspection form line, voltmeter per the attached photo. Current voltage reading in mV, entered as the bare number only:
10
